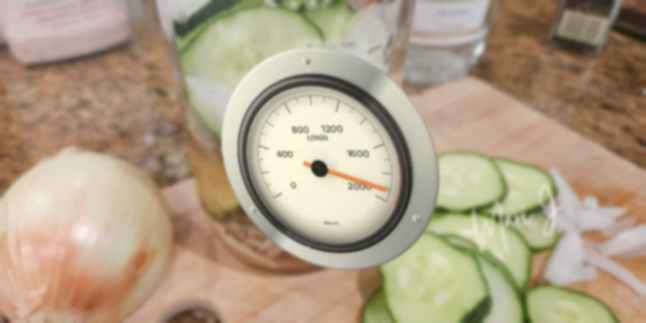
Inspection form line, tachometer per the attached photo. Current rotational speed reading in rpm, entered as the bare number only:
1900
